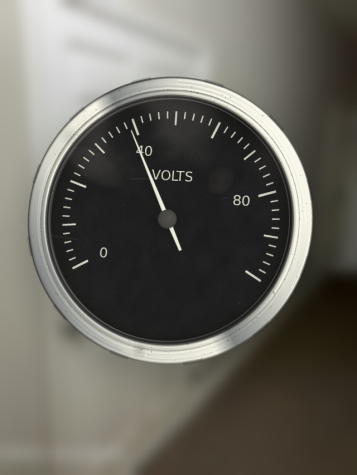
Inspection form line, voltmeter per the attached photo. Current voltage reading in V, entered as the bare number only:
39
